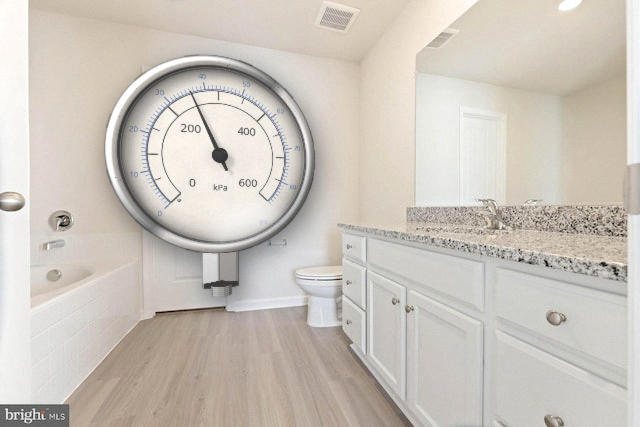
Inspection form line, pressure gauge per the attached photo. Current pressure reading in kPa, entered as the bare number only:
250
